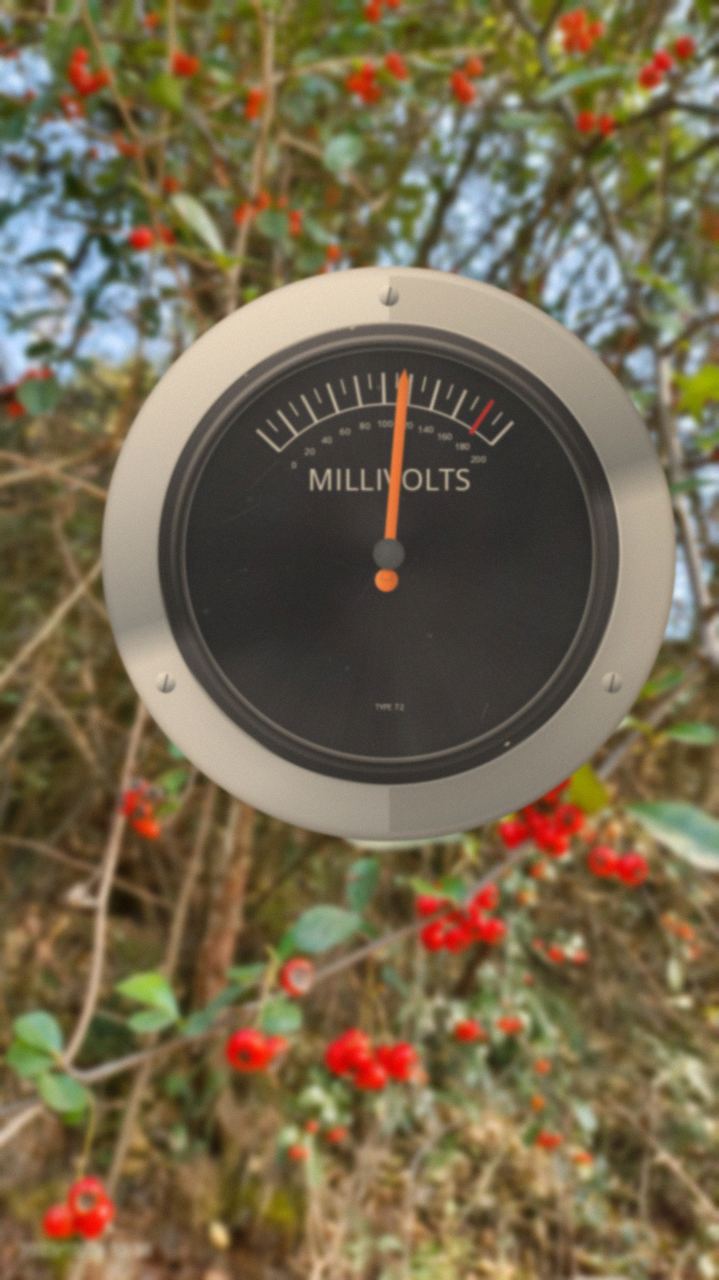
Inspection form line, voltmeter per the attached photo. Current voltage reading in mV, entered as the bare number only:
115
